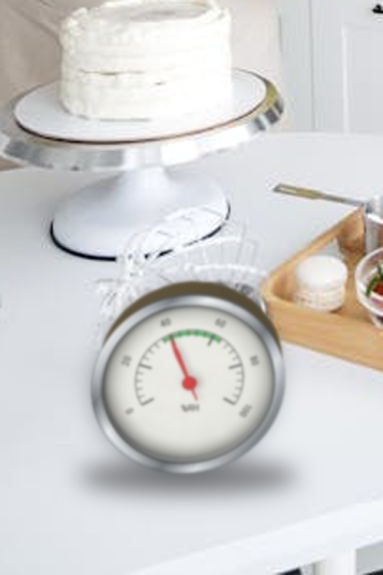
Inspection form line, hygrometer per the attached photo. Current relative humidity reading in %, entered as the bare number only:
40
